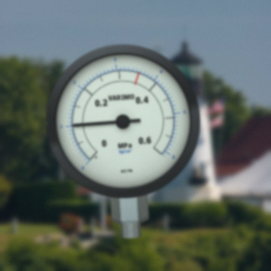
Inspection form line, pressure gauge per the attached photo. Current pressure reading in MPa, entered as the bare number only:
0.1
